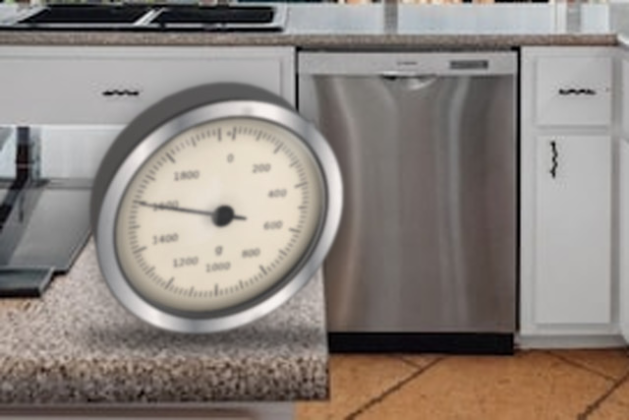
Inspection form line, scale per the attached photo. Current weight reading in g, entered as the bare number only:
1600
